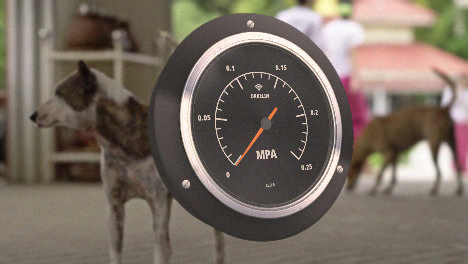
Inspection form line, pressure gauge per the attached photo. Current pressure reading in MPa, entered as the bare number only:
0
